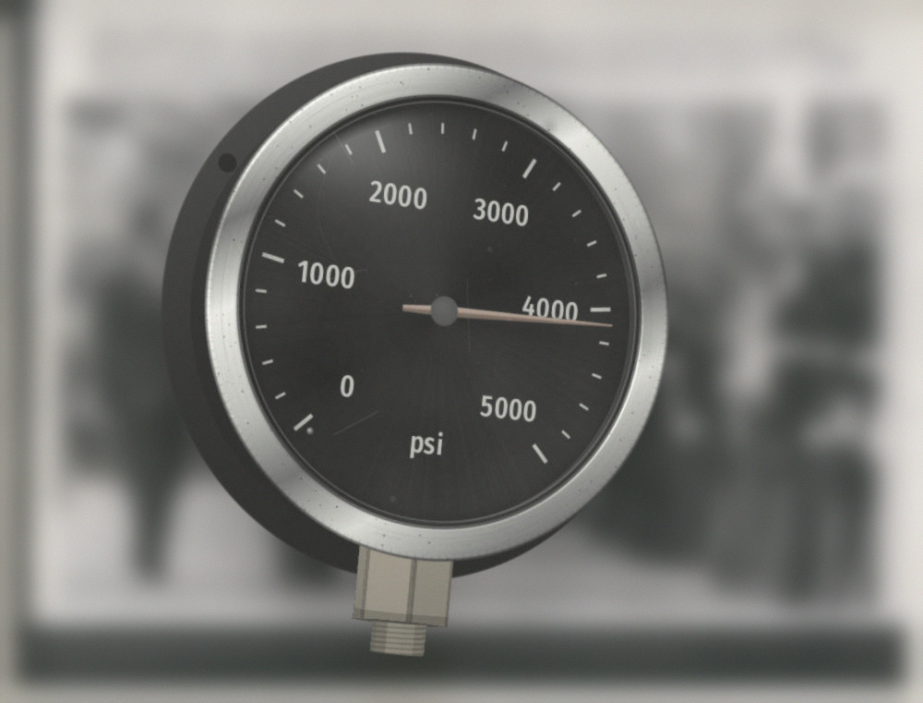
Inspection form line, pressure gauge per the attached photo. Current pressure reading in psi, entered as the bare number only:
4100
